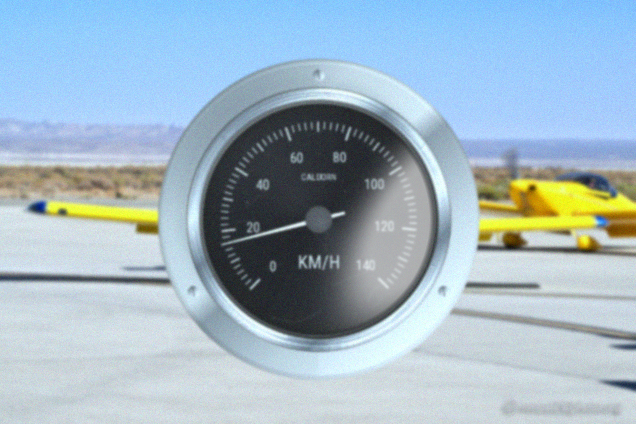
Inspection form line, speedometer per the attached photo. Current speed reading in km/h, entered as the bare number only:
16
